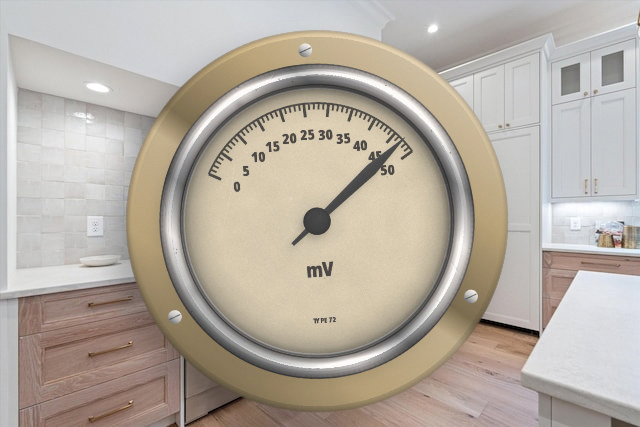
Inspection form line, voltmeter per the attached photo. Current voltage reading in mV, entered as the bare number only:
47
